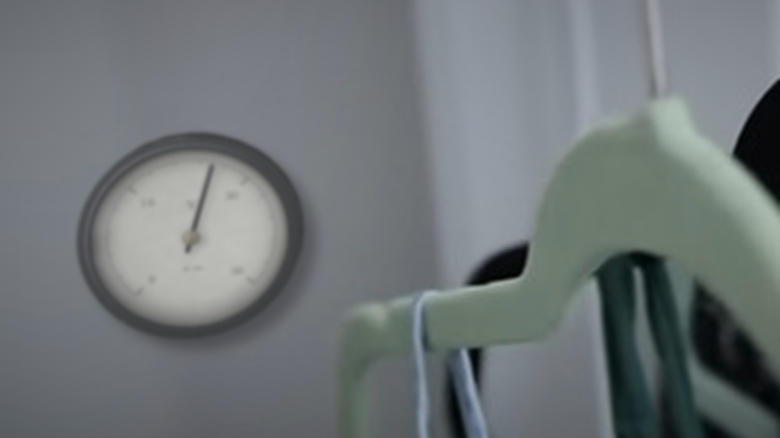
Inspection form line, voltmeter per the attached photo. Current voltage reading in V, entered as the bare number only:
17
